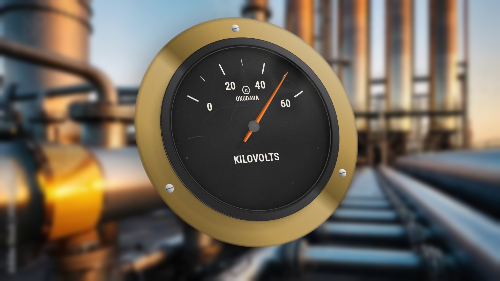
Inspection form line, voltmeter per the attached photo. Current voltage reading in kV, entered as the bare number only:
50
